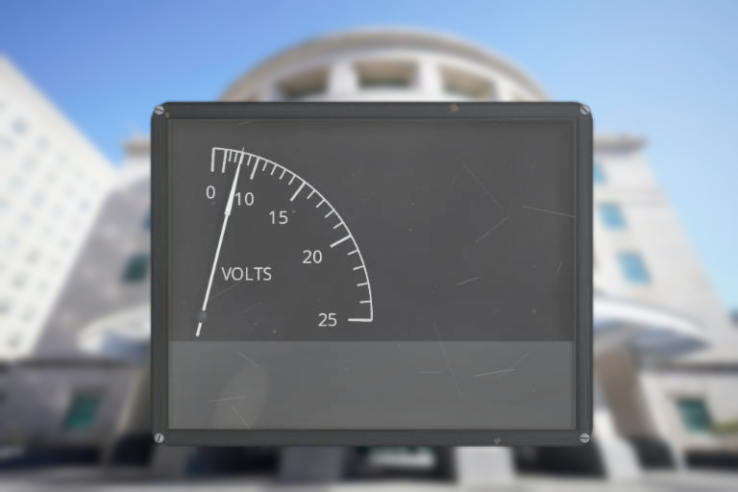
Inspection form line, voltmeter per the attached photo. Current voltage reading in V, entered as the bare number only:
8
